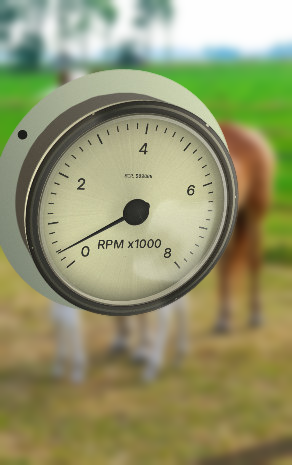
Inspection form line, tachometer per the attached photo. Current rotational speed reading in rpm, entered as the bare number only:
400
